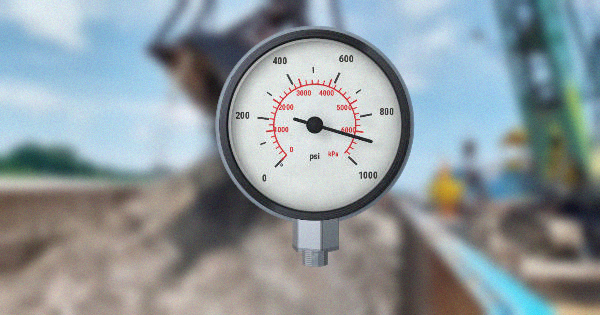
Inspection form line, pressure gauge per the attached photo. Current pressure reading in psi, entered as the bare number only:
900
